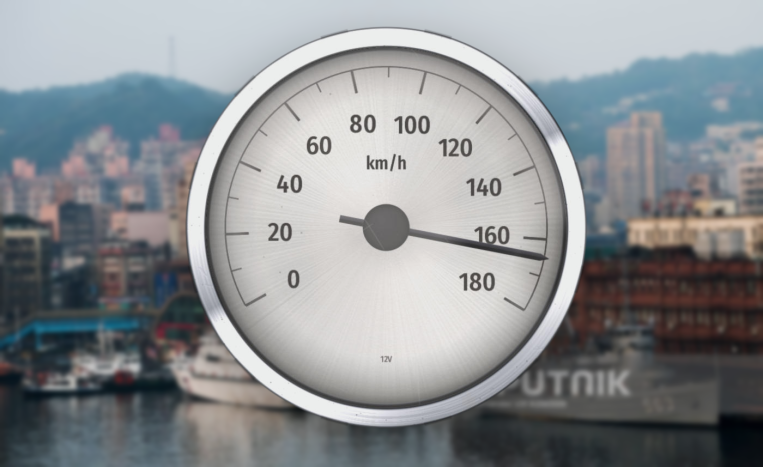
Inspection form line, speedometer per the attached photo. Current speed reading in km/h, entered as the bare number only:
165
